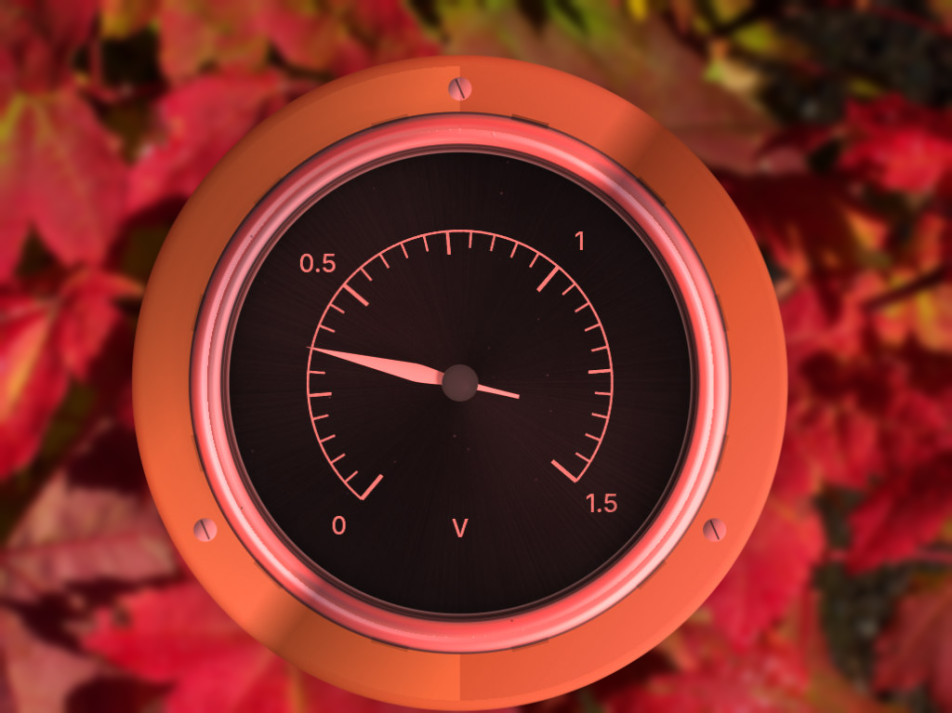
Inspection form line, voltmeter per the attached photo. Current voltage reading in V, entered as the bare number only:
0.35
